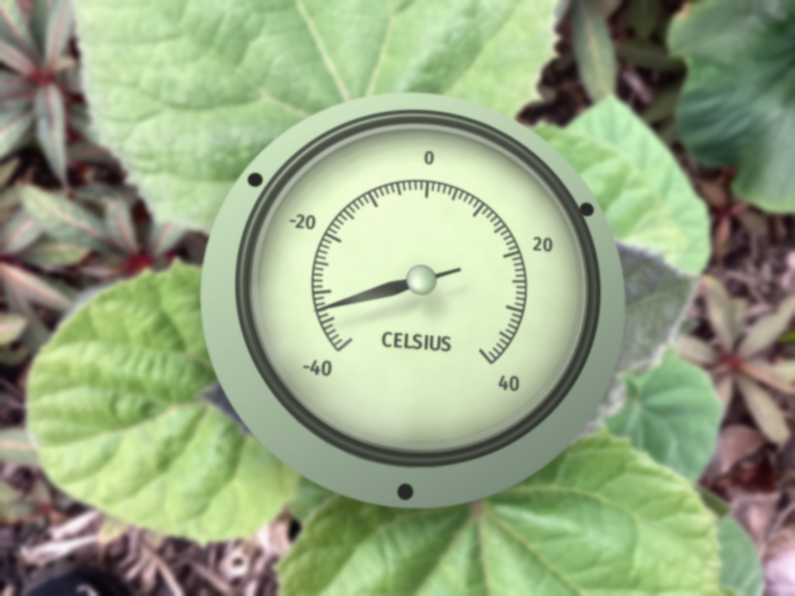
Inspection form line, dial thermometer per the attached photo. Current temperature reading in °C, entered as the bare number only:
-33
